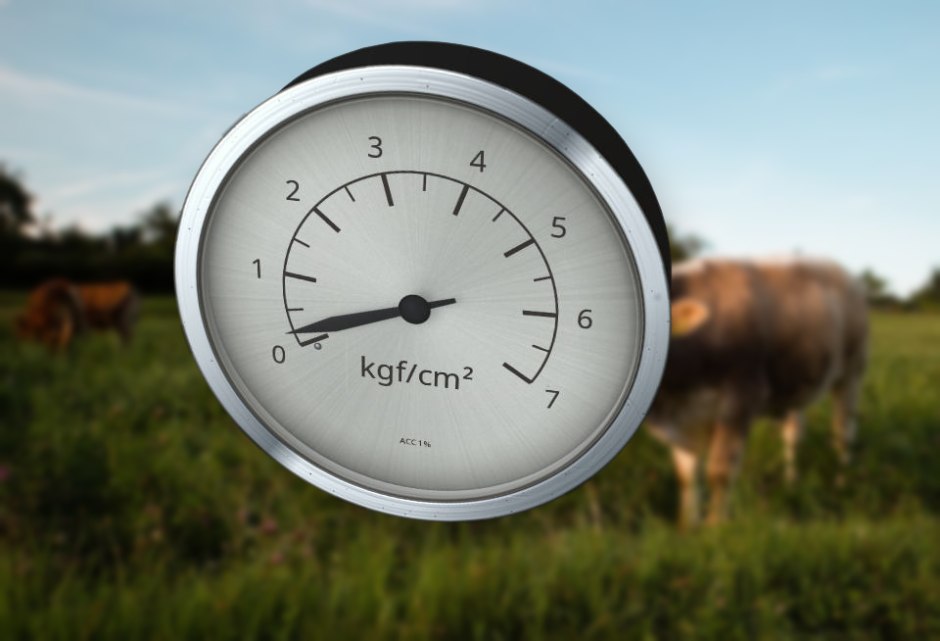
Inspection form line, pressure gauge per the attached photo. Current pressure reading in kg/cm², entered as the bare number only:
0.25
